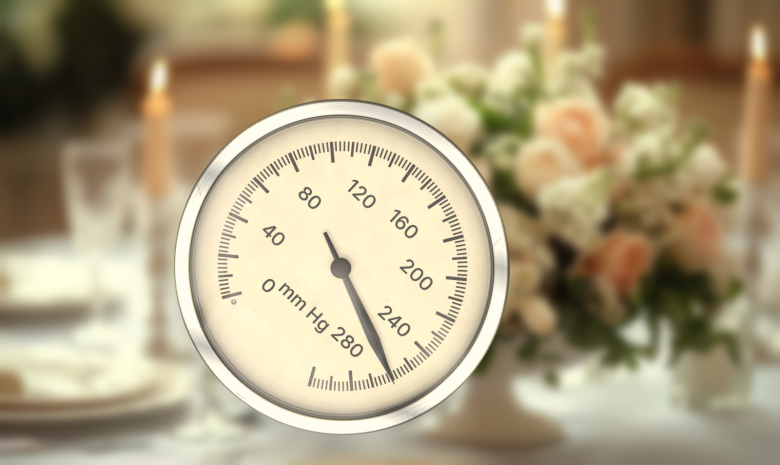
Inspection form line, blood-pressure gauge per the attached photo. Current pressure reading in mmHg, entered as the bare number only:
260
